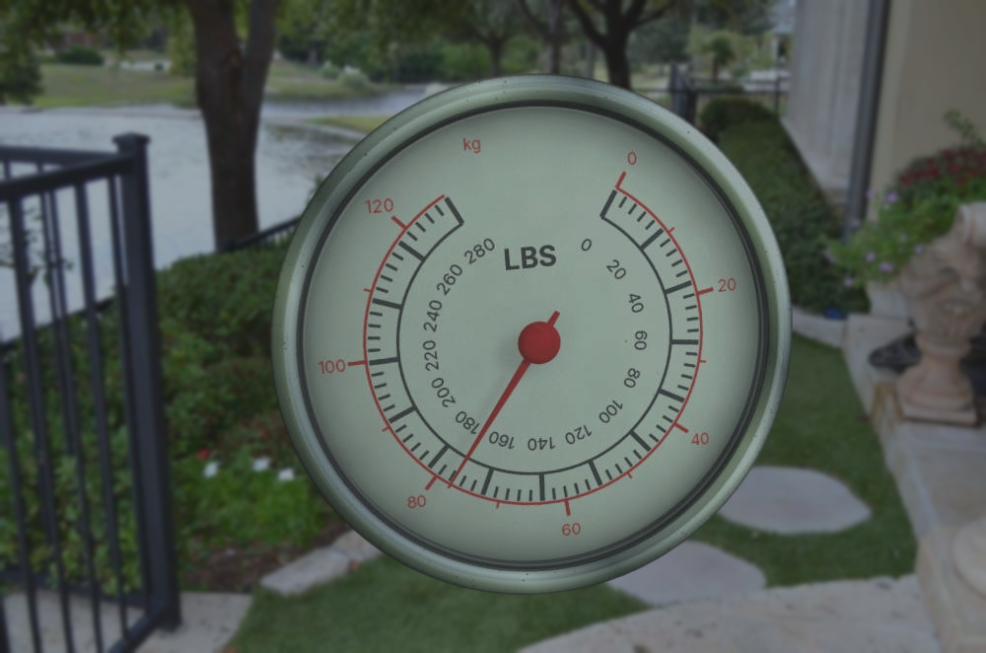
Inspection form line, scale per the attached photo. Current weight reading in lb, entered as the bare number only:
172
